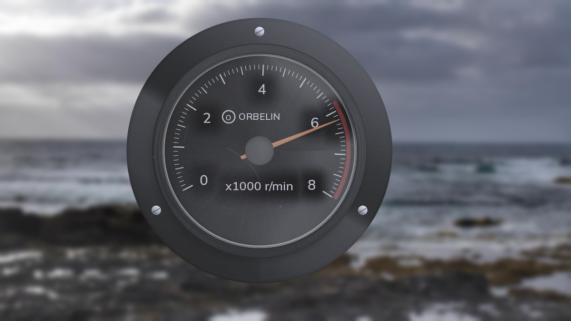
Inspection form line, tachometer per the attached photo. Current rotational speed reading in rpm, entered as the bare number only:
6200
